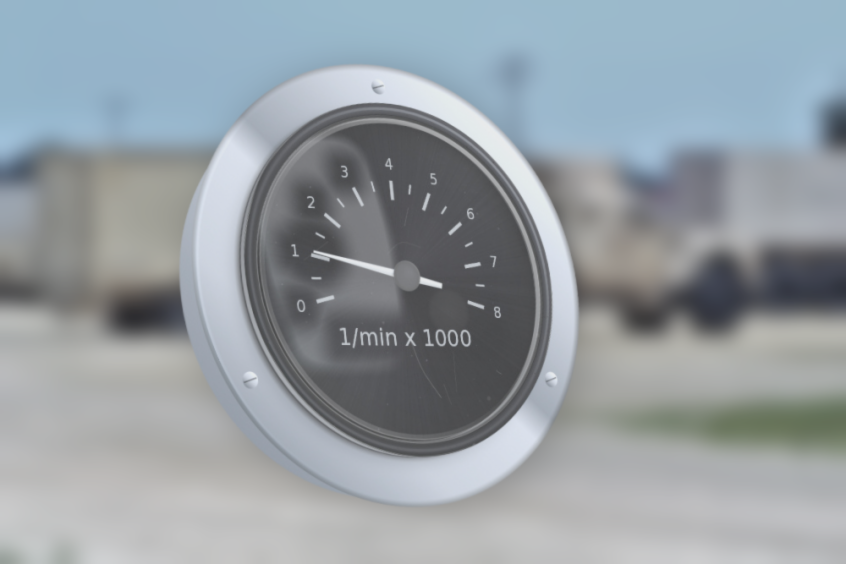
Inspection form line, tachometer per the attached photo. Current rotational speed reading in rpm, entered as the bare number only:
1000
